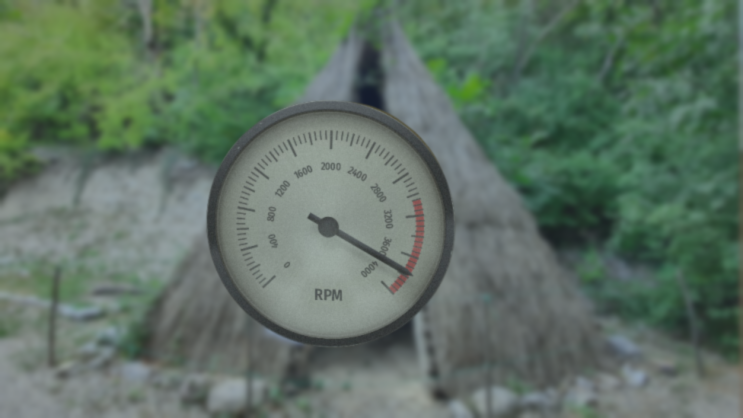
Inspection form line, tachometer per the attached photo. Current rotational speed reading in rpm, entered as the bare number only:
3750
